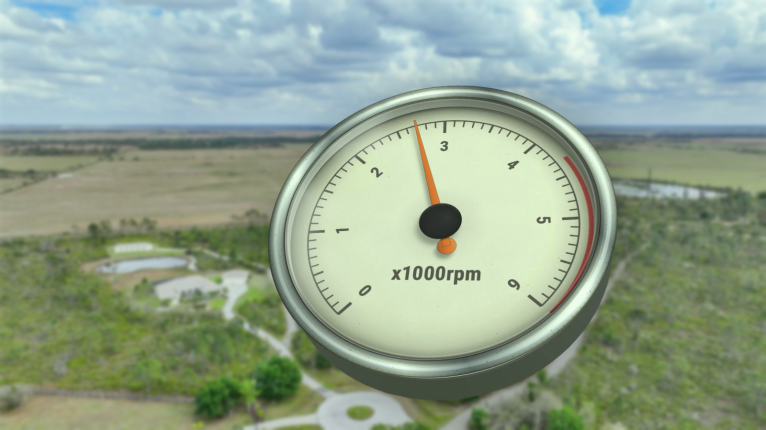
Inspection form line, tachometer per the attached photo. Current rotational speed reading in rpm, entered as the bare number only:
2700
